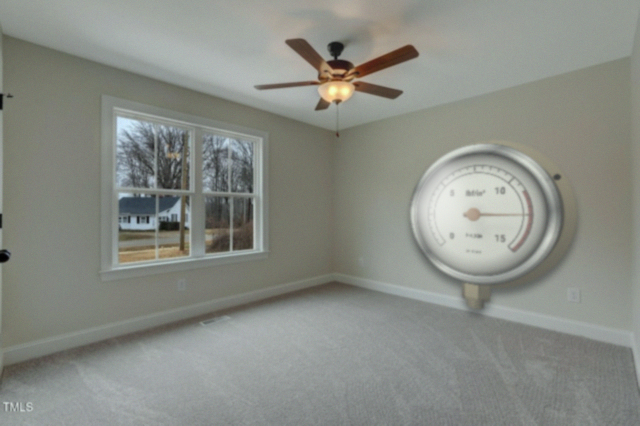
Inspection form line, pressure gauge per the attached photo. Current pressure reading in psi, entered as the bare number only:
12.5
